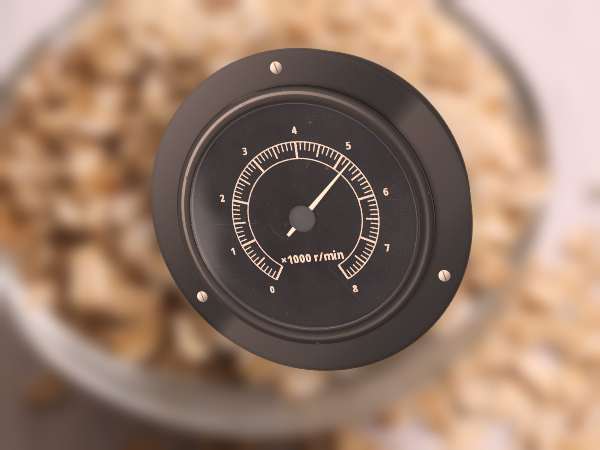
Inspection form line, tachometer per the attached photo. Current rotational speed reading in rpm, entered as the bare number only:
5200
